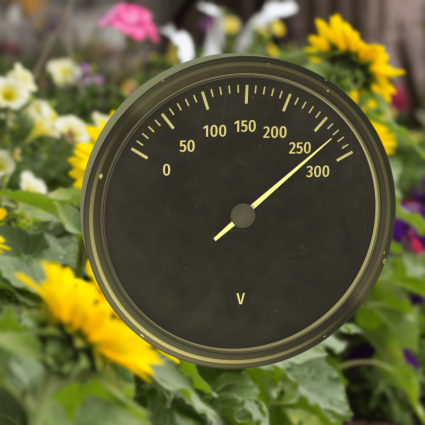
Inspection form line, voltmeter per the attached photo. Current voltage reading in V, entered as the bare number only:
270
